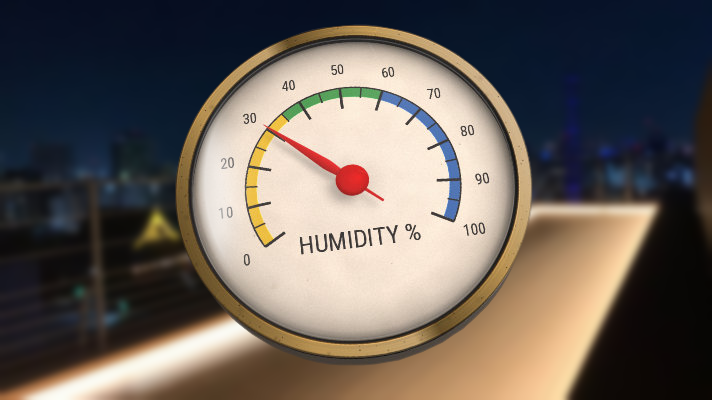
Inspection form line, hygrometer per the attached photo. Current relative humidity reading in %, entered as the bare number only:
30
